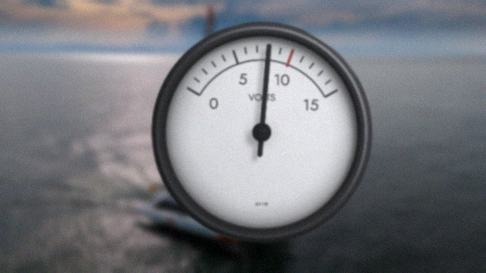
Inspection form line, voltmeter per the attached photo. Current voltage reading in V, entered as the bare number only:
8
